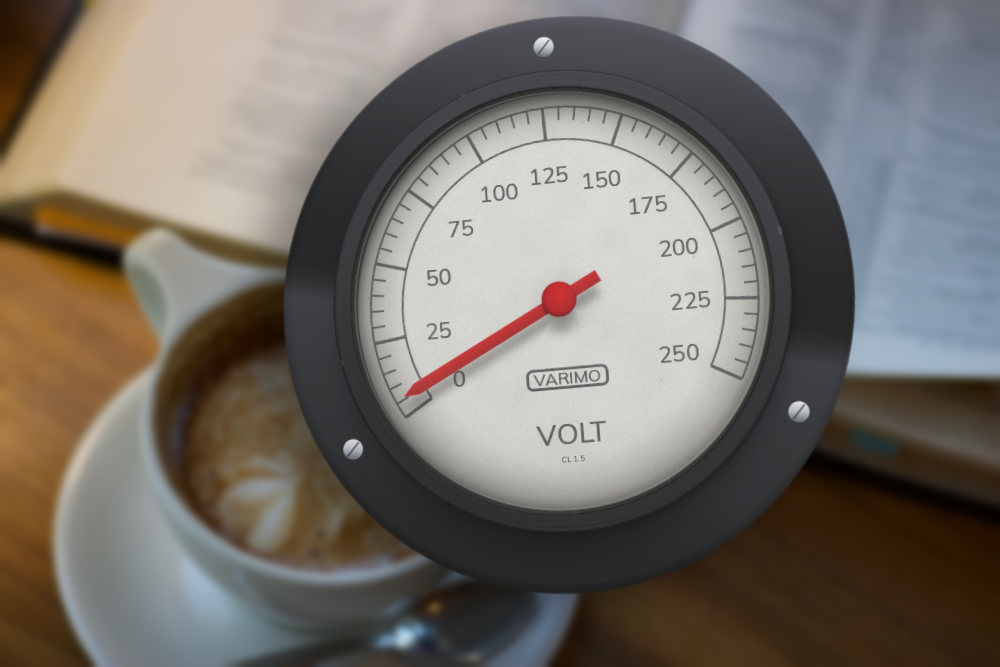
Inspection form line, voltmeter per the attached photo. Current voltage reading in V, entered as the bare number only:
5
